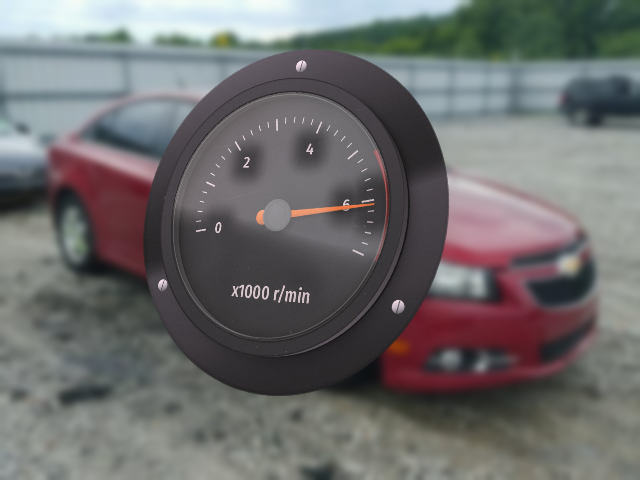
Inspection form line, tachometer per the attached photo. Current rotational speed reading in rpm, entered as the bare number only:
6100
